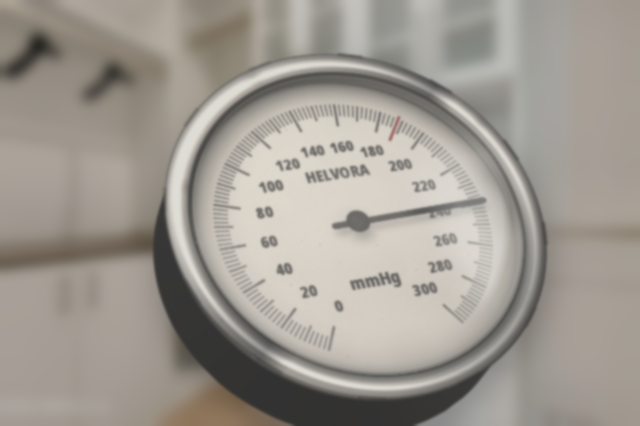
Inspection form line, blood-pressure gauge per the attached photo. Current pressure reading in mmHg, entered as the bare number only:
240
